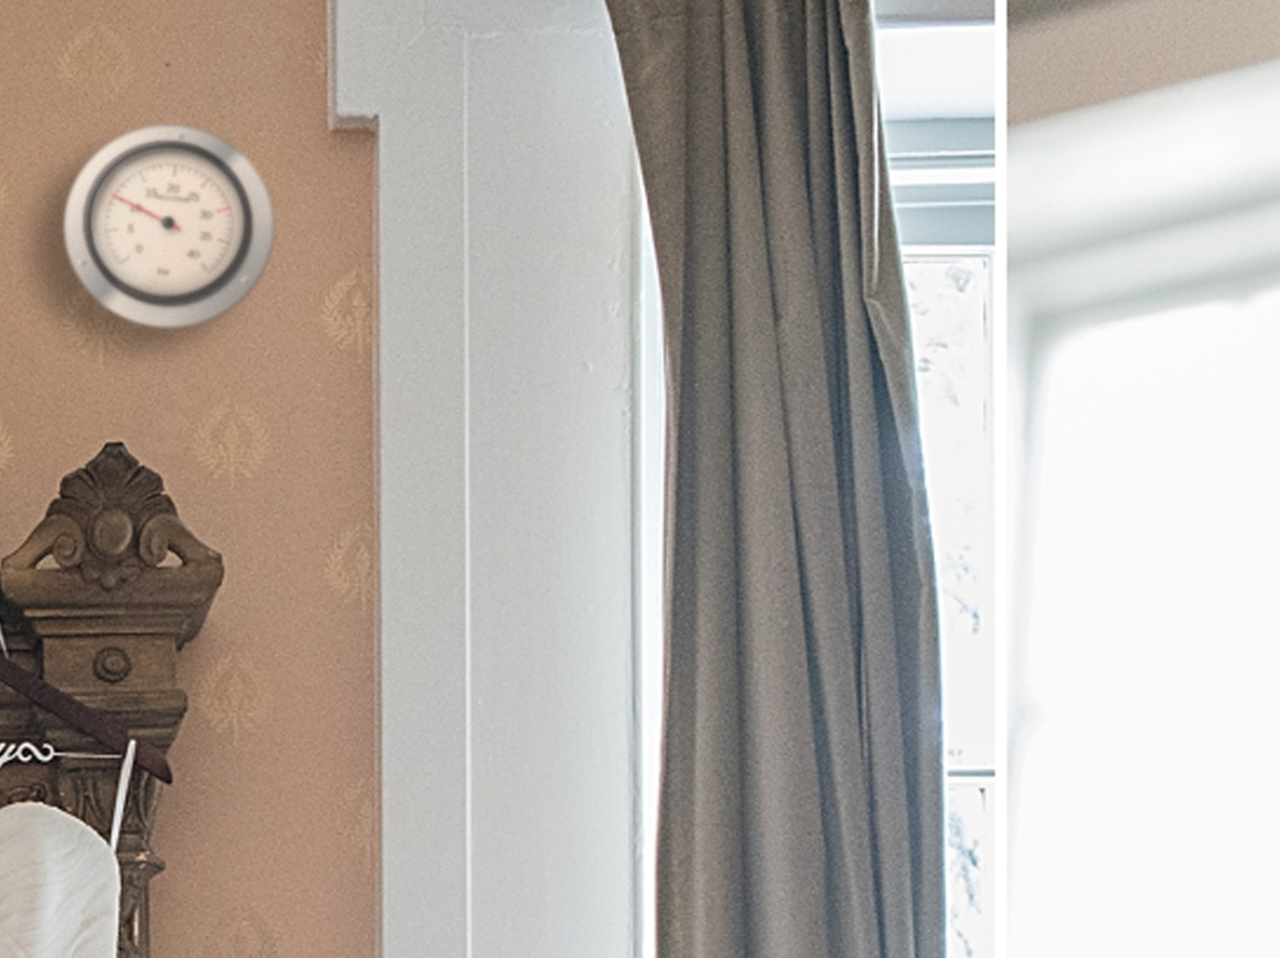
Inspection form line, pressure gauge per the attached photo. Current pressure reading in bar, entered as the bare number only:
10
